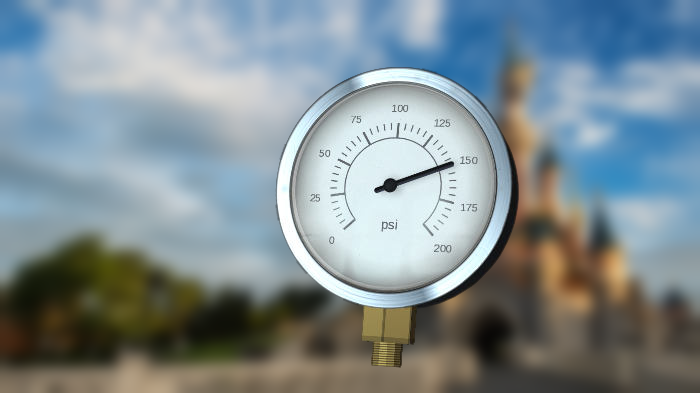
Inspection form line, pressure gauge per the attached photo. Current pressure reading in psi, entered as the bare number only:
150
